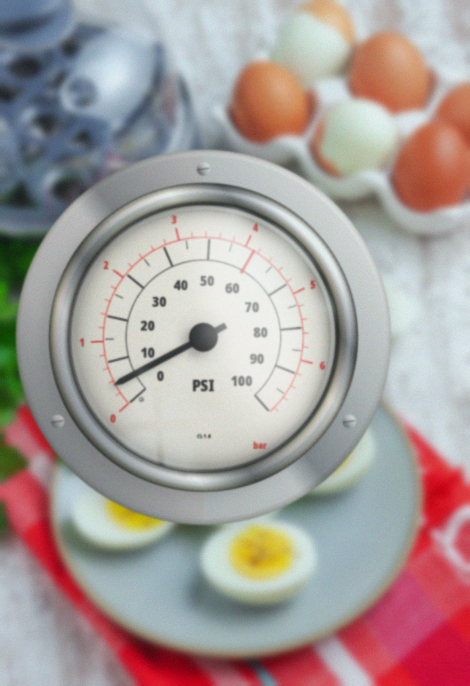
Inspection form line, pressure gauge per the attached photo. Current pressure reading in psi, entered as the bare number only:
5
